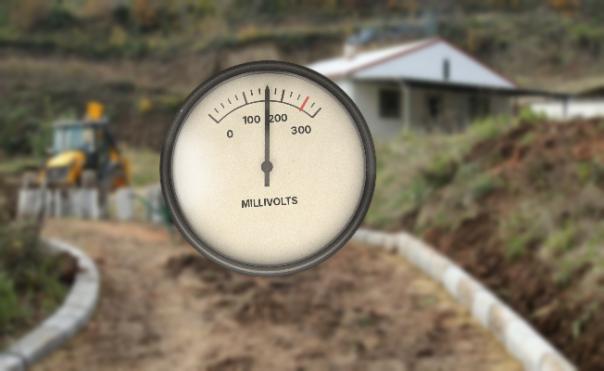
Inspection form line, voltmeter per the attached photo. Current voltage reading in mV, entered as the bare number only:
160
